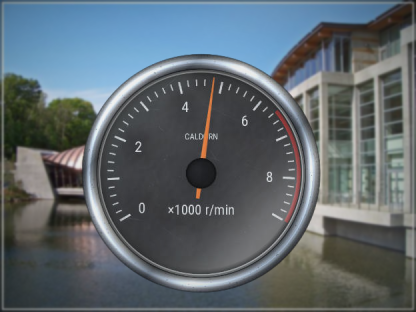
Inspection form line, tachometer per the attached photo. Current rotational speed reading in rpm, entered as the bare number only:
4800
